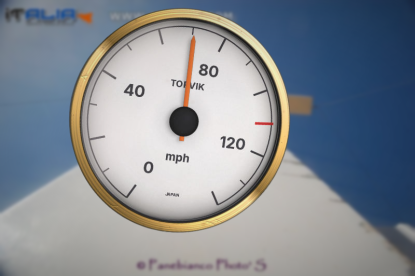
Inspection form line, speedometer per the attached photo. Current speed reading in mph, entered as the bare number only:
70
